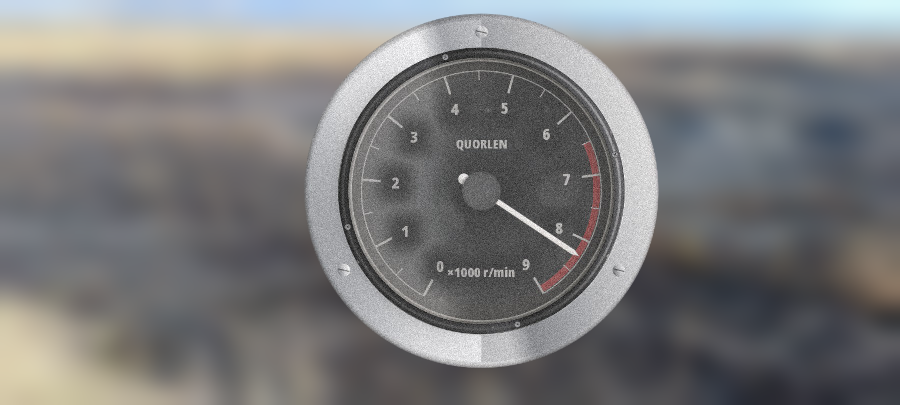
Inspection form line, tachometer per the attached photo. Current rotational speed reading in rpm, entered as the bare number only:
8250
